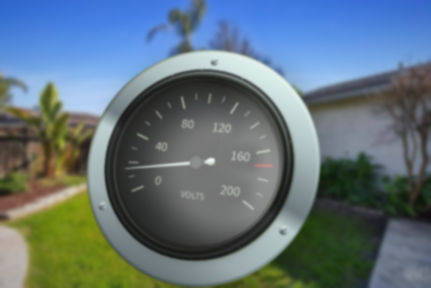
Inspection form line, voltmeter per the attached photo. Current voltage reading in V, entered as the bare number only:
15
